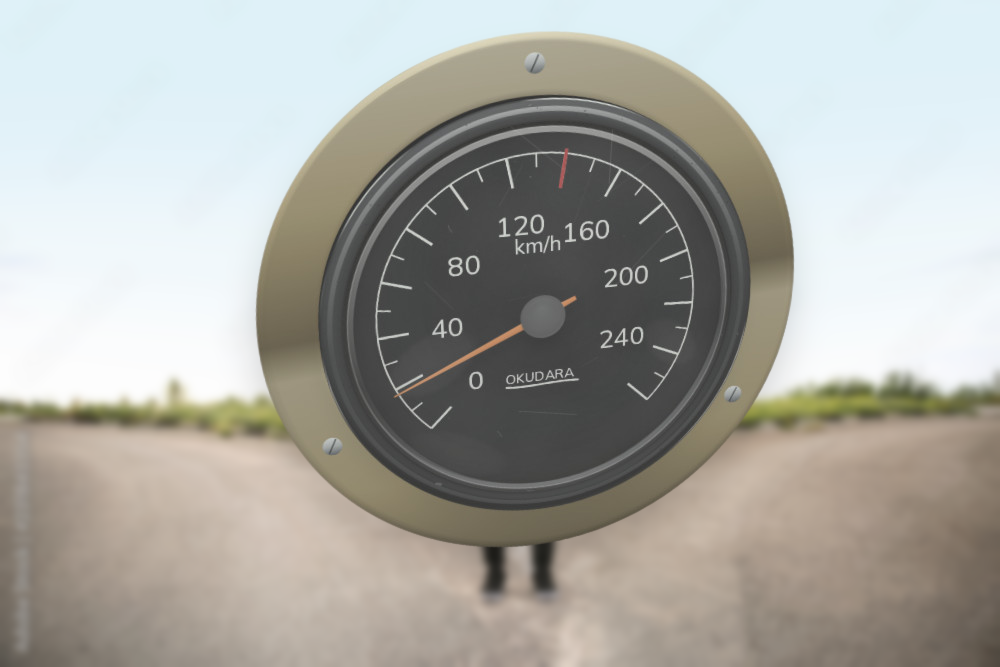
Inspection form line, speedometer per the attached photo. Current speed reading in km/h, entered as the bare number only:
20
